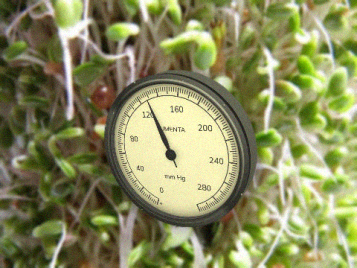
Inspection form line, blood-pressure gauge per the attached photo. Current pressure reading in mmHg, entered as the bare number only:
130
